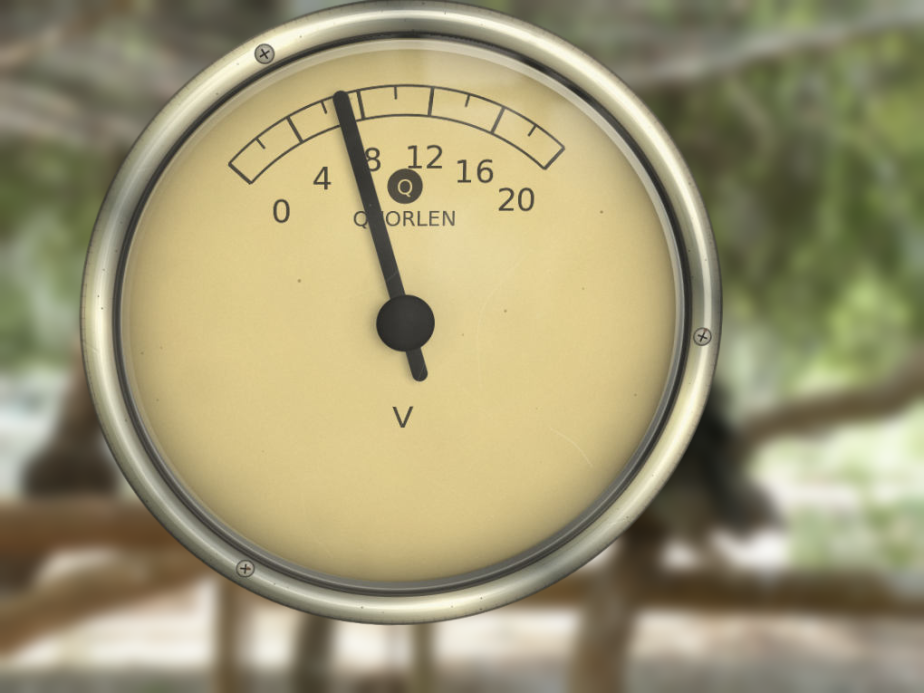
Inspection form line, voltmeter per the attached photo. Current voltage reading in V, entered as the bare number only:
7
